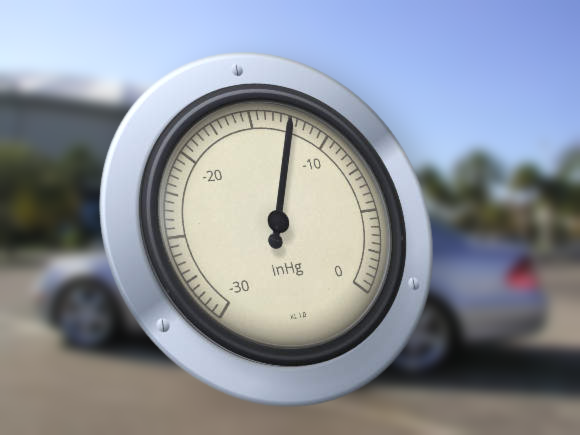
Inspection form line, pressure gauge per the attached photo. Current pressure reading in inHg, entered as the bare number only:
-12.5
